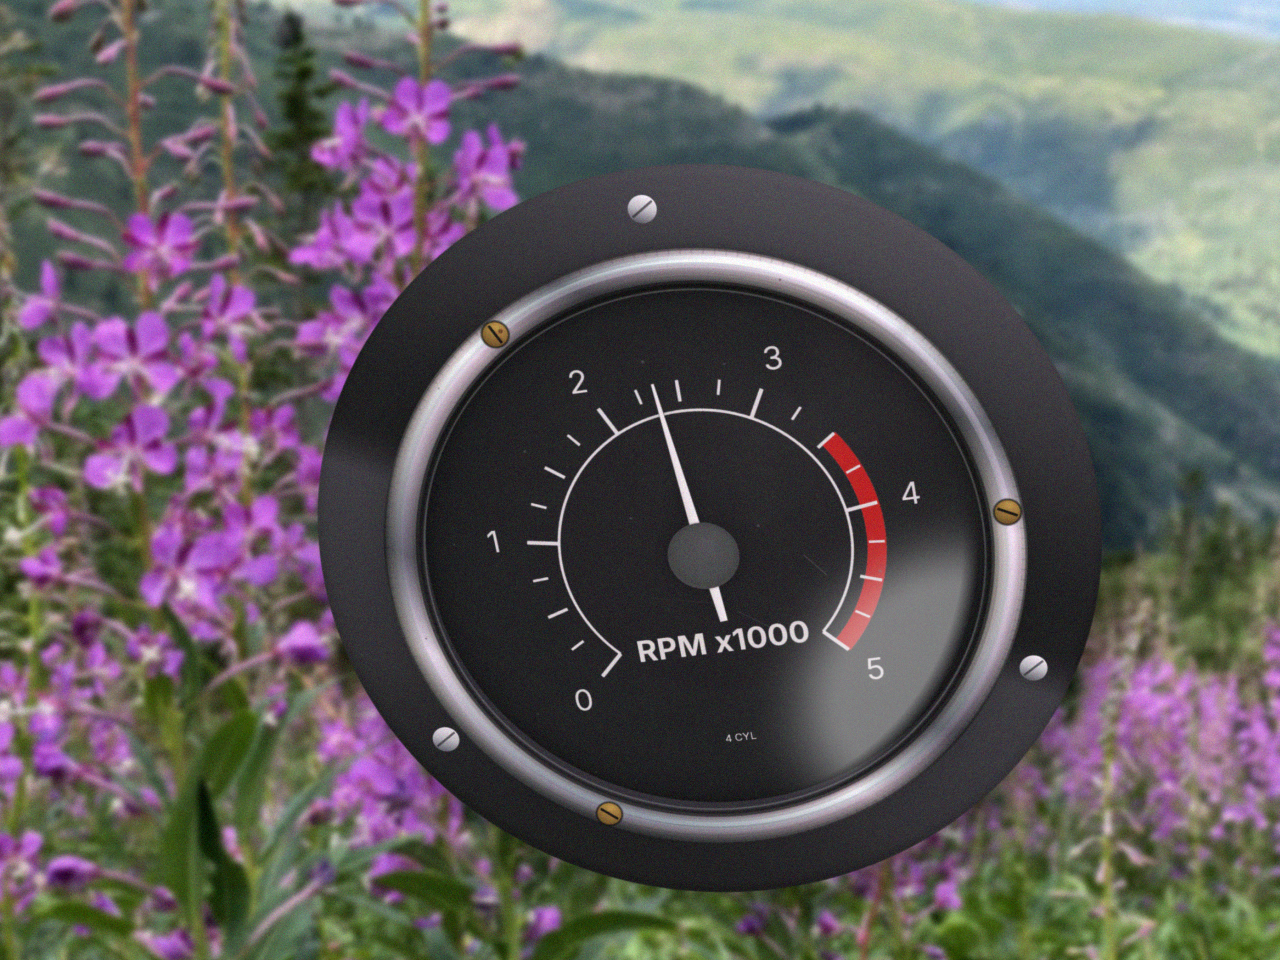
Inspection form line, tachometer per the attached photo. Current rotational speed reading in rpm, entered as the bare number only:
2375
